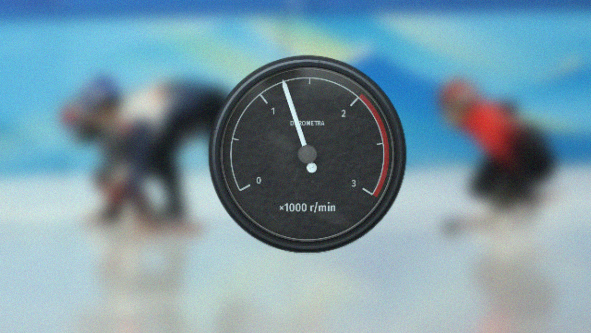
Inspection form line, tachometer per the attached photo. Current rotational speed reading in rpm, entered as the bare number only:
1250
